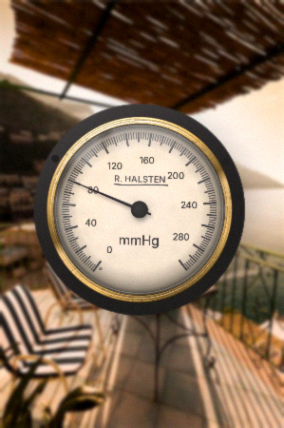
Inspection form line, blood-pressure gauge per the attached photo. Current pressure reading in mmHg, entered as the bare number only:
80
